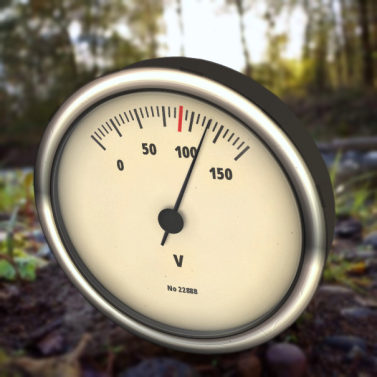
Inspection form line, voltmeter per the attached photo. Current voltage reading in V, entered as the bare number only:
115
